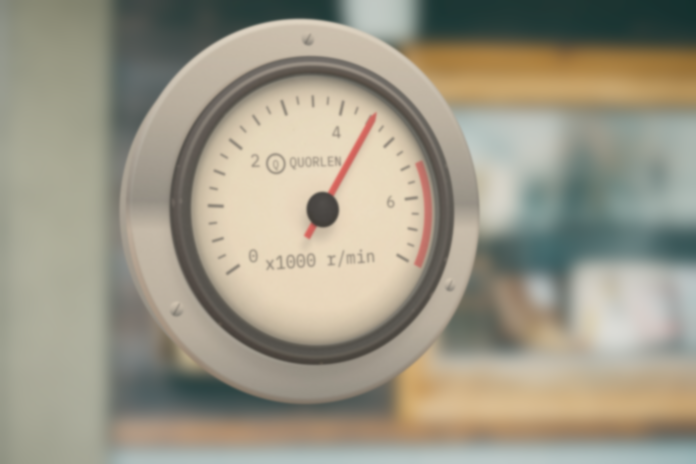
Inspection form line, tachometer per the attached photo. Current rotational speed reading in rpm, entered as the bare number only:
4500
